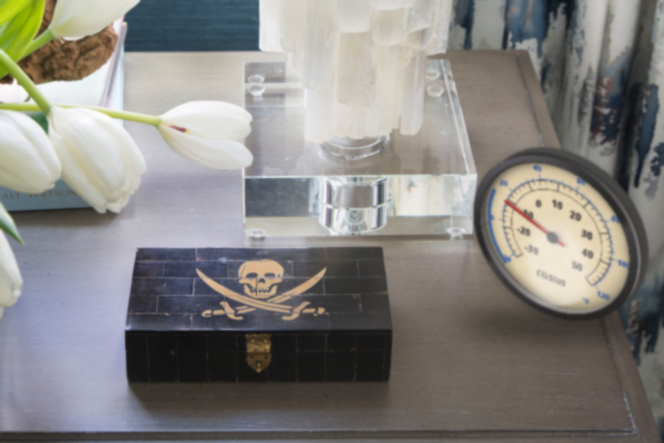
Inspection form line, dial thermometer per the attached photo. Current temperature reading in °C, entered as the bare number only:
-10
